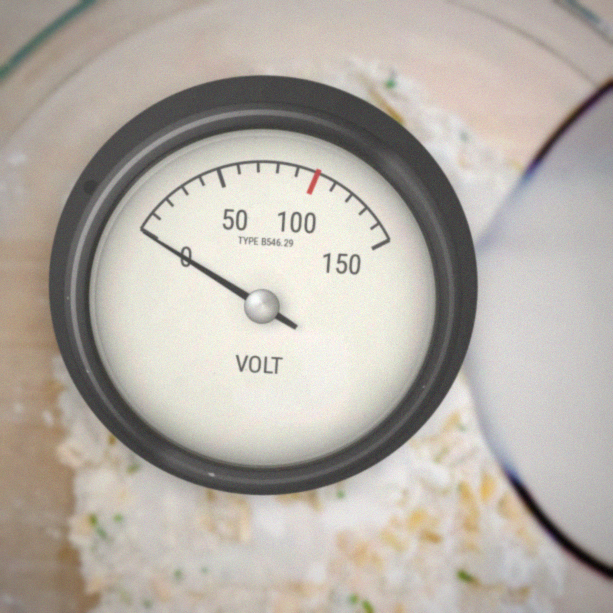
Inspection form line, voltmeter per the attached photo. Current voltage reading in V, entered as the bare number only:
0
